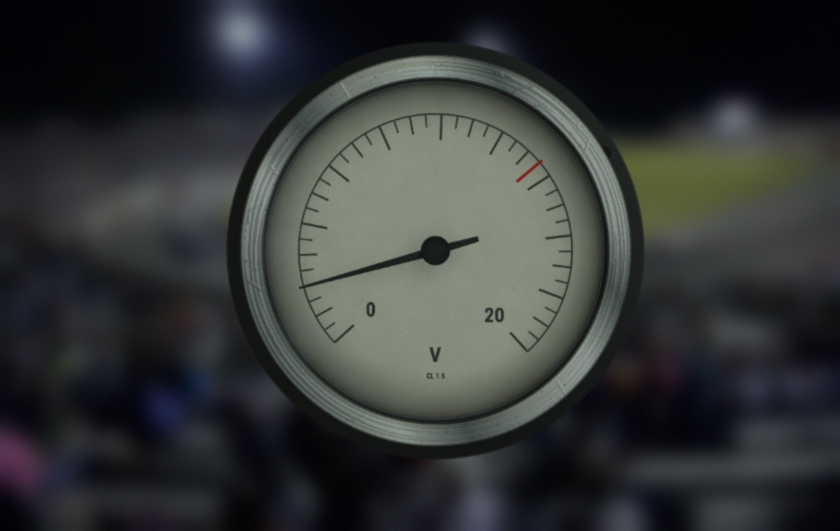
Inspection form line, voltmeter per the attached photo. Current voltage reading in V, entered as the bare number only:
2
